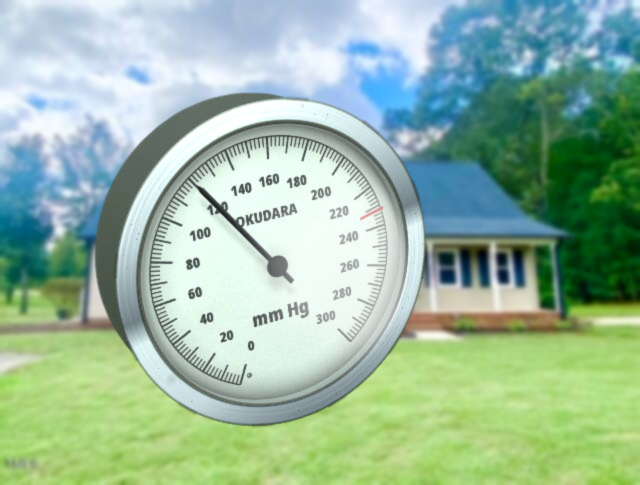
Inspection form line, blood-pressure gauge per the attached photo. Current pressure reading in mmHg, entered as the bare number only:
120
